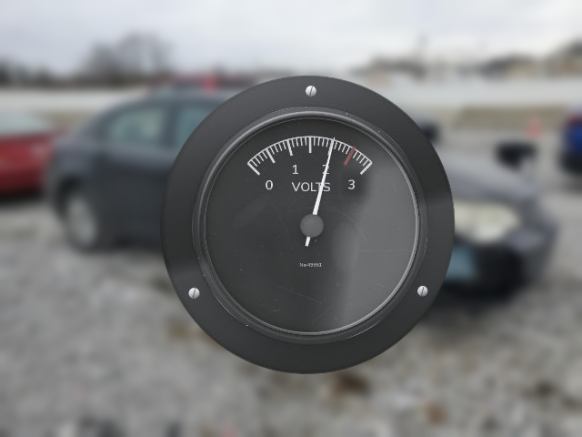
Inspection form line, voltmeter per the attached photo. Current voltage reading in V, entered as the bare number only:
2
